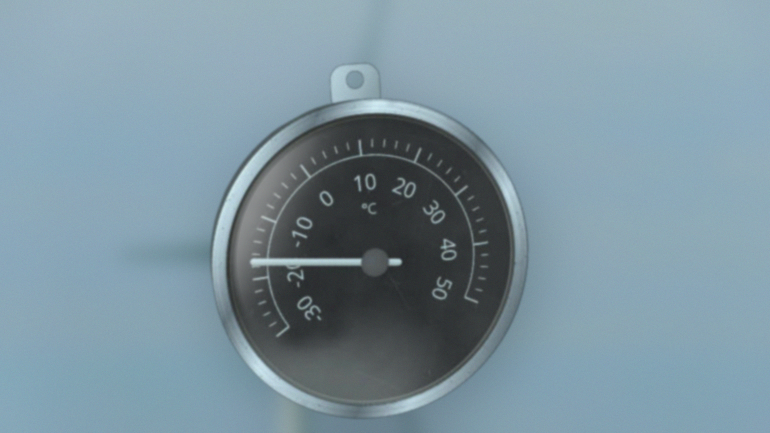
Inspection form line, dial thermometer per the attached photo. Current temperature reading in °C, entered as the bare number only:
-17
